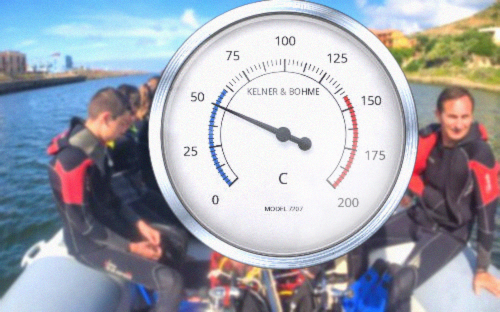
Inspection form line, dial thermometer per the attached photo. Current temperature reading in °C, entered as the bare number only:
50
